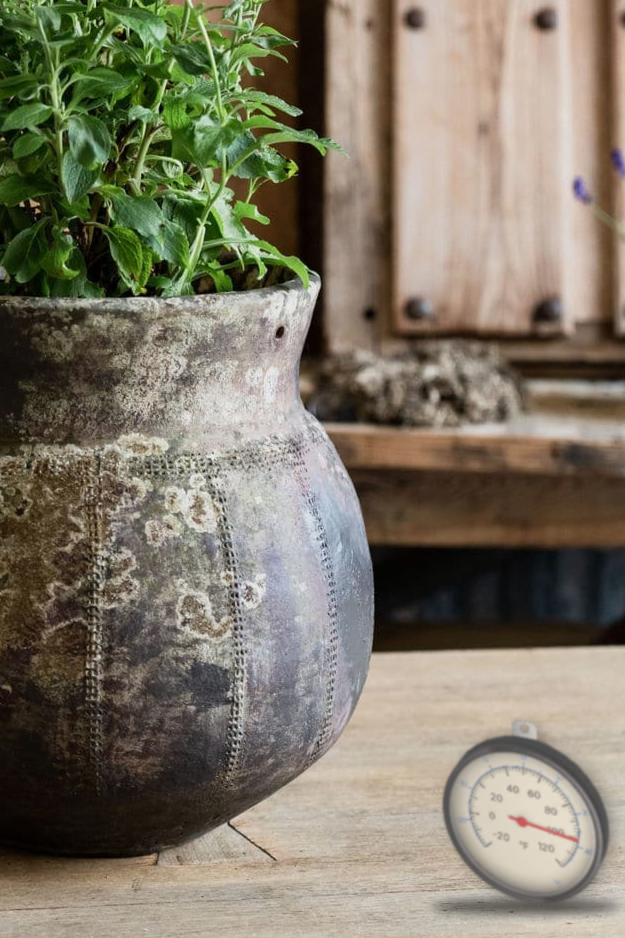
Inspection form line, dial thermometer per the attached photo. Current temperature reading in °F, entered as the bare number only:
100
